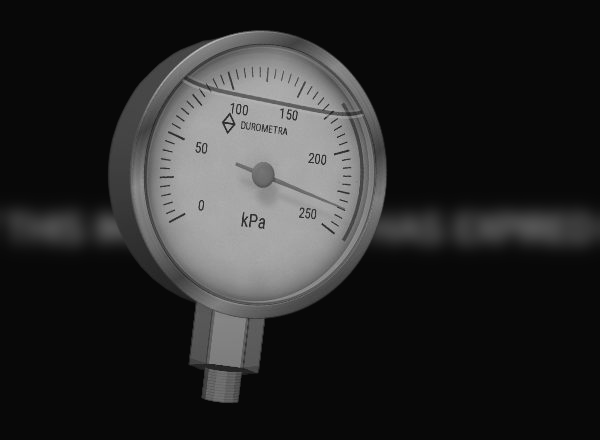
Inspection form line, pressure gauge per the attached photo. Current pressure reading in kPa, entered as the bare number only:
235
